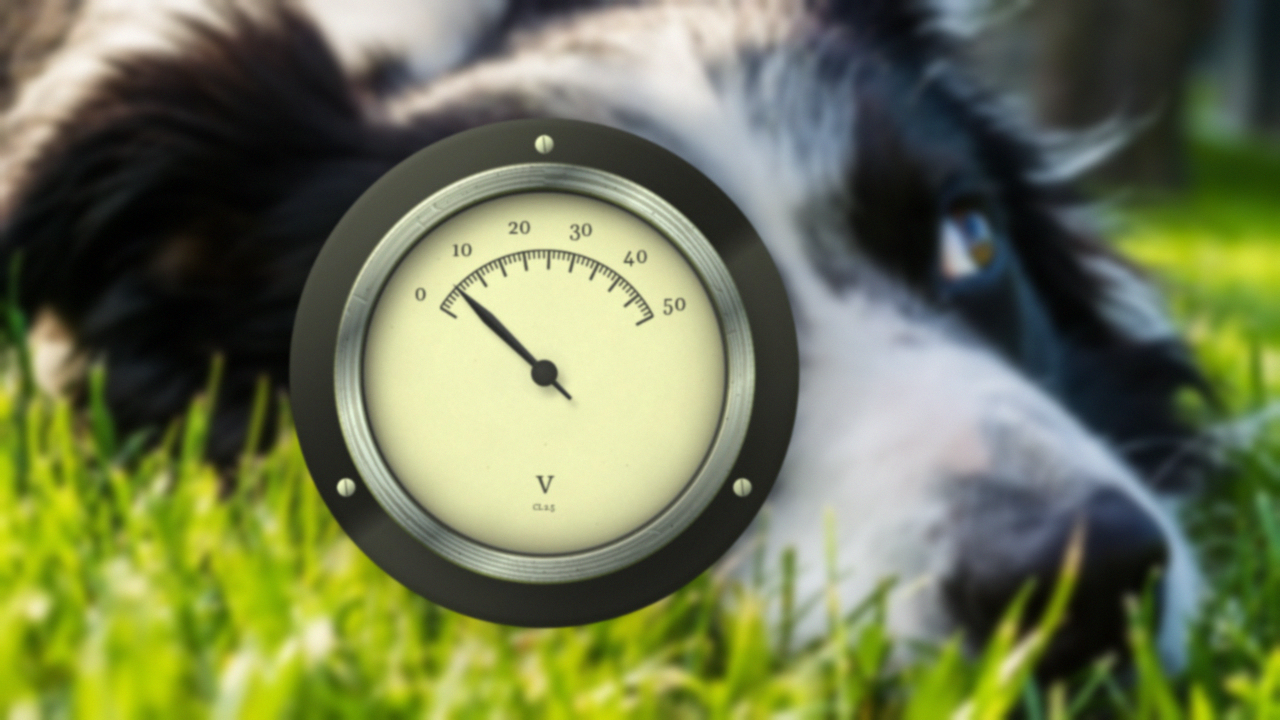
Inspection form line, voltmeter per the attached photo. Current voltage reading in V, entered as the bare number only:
5
